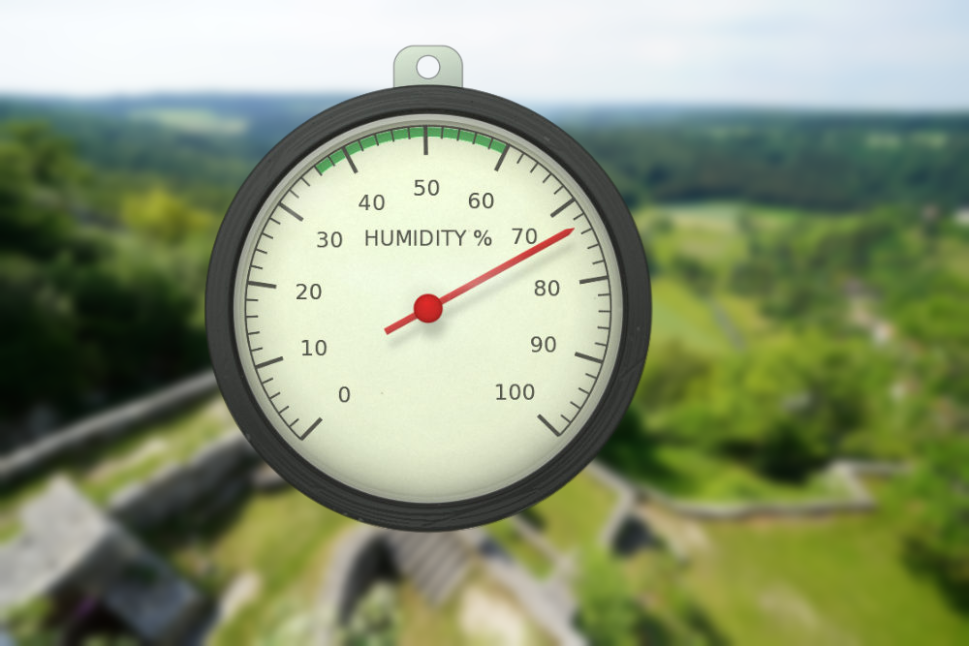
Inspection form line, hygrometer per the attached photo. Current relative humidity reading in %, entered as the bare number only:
73
